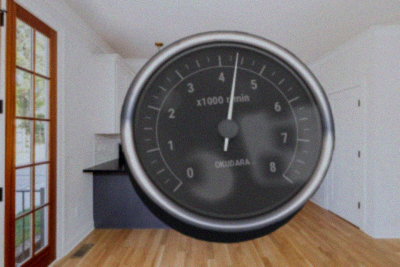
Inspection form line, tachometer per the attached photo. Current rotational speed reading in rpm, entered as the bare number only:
4375
